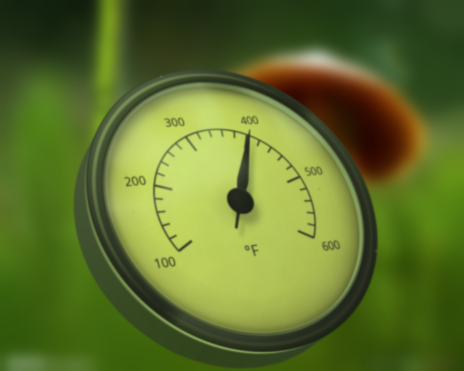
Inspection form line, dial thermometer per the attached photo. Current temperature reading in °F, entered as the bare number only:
400
